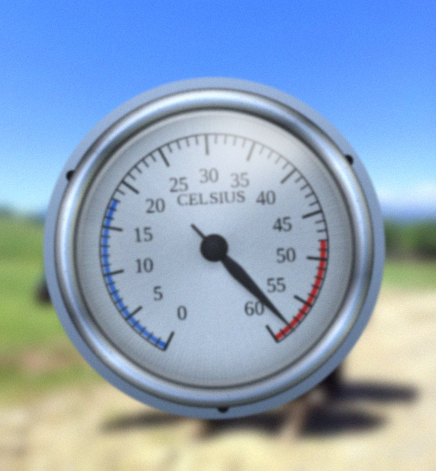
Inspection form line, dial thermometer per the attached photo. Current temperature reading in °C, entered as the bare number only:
58
